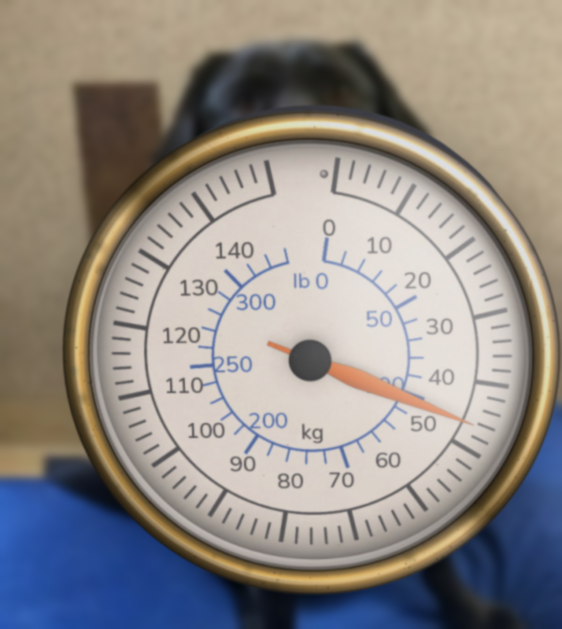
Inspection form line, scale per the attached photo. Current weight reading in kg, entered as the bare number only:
46
